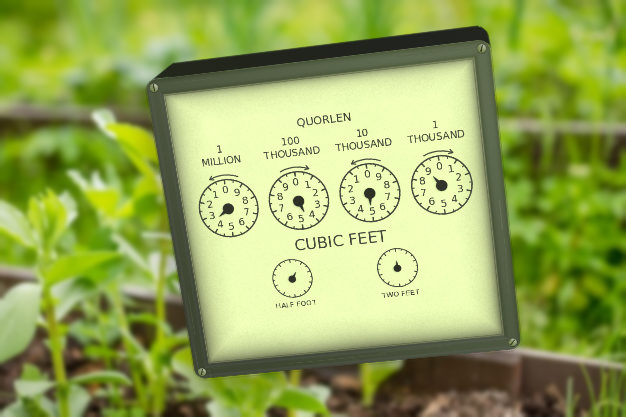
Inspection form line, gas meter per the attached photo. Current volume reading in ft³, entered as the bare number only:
344900
